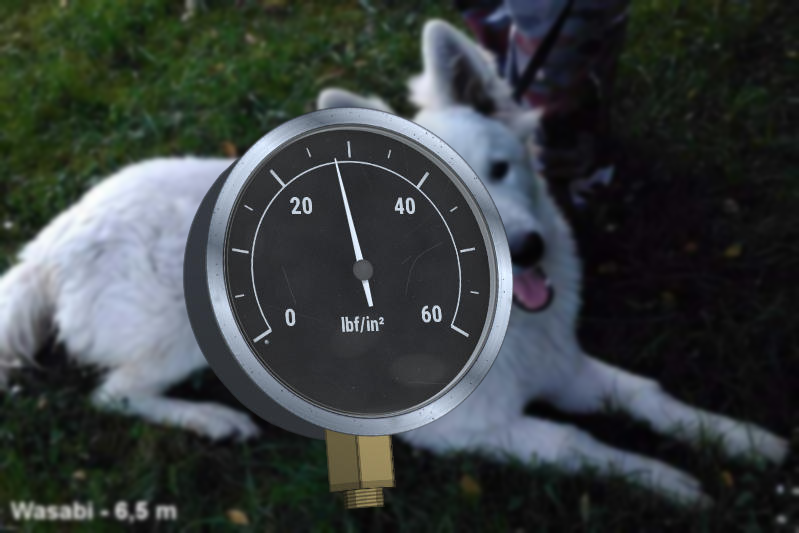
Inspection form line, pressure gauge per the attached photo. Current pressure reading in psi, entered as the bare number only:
27.5
